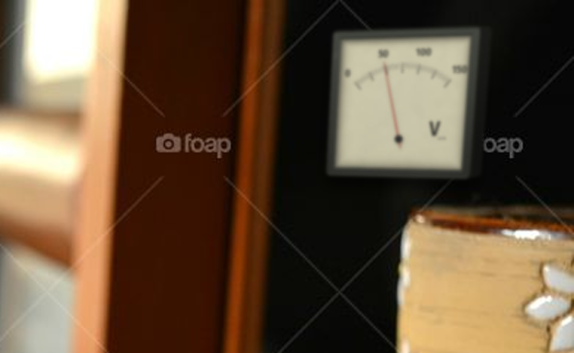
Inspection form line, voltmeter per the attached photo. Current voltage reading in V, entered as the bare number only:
50
